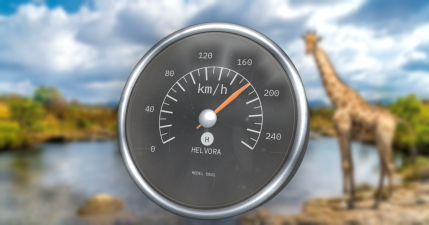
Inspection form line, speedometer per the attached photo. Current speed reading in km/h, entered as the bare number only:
180
